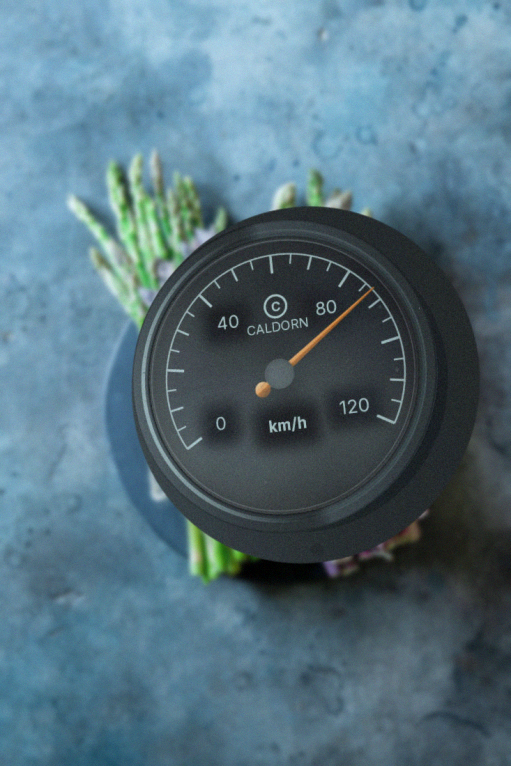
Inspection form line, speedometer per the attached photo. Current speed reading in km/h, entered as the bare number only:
87.5
